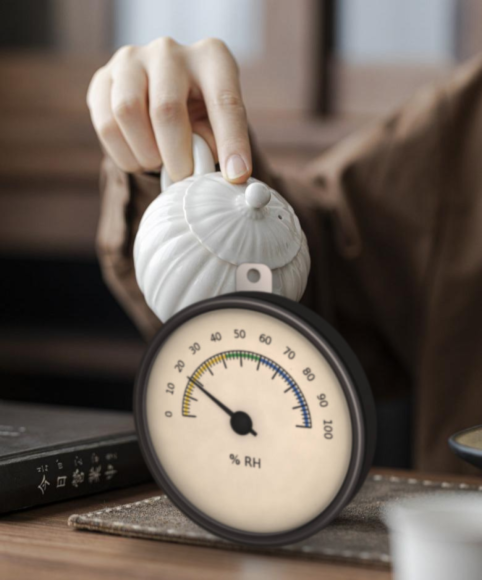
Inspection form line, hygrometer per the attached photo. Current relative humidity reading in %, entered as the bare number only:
20
